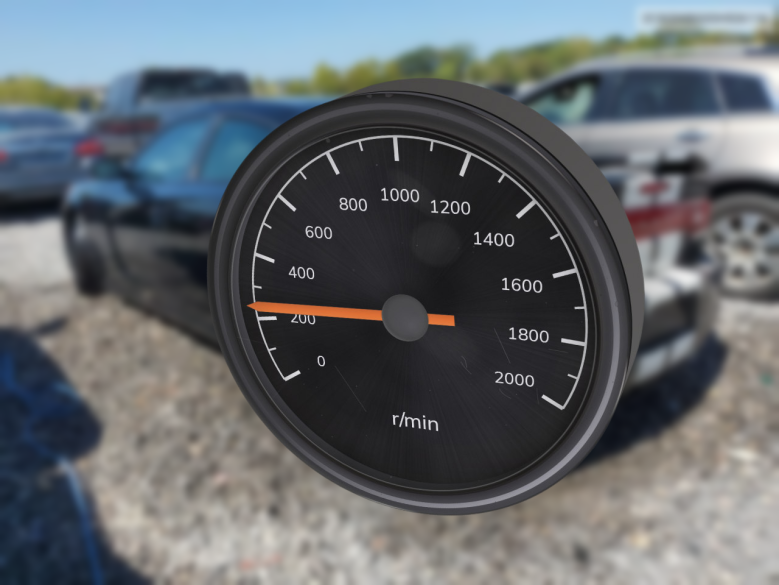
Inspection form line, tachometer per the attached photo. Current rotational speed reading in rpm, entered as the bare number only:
250
